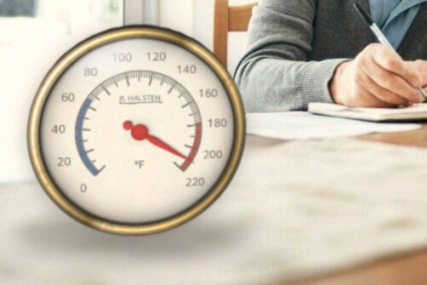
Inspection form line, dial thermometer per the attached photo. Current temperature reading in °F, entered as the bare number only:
210
